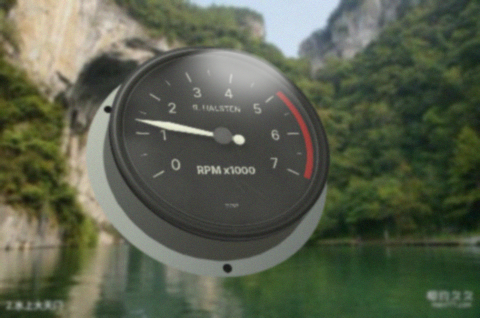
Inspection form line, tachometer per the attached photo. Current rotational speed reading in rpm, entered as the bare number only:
1250
